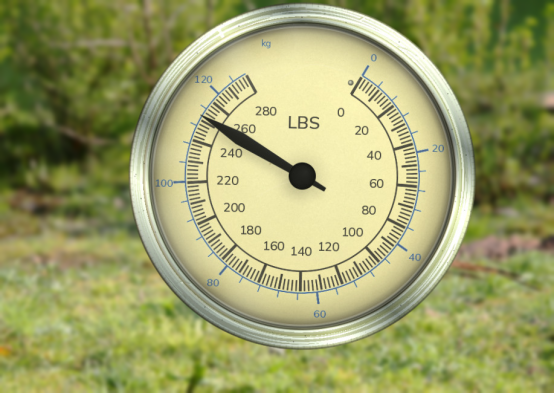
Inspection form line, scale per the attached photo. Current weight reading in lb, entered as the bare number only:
252
